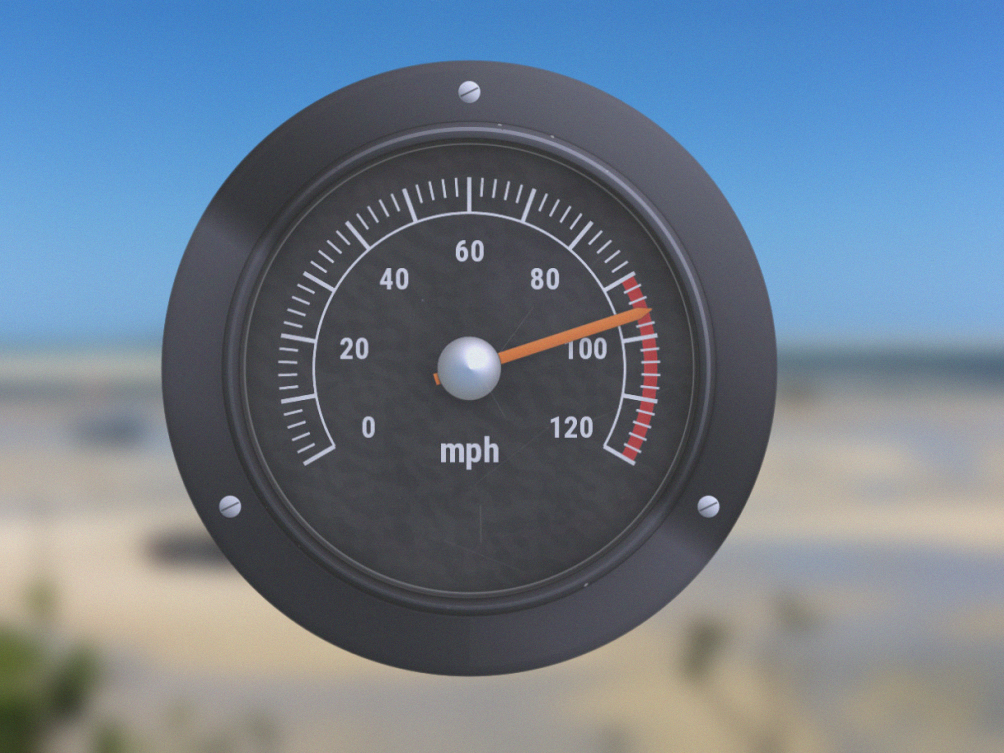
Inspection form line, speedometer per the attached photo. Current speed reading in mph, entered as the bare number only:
96
